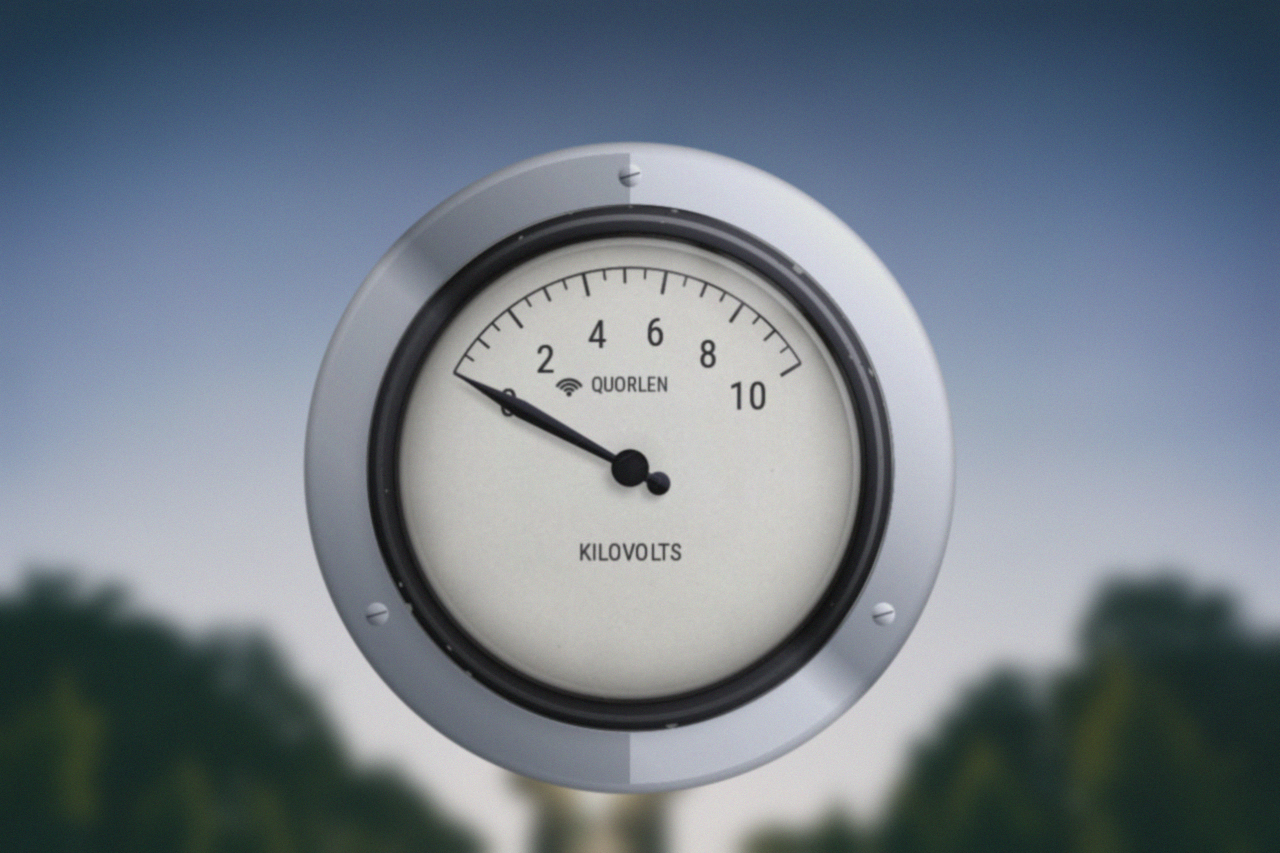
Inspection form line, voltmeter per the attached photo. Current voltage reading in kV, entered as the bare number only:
0
